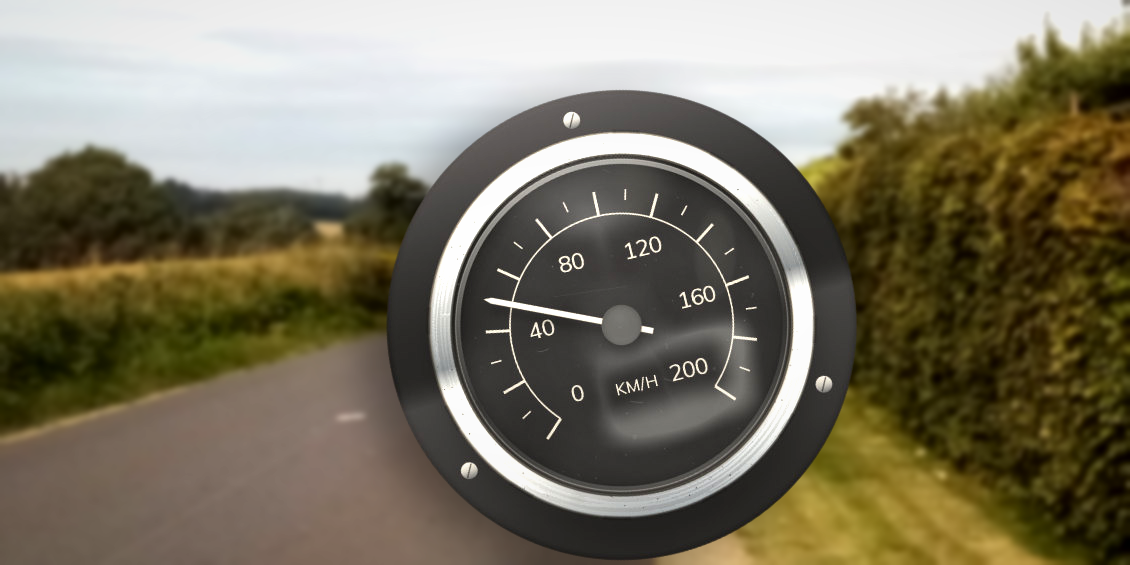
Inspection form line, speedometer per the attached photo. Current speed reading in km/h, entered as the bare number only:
50
